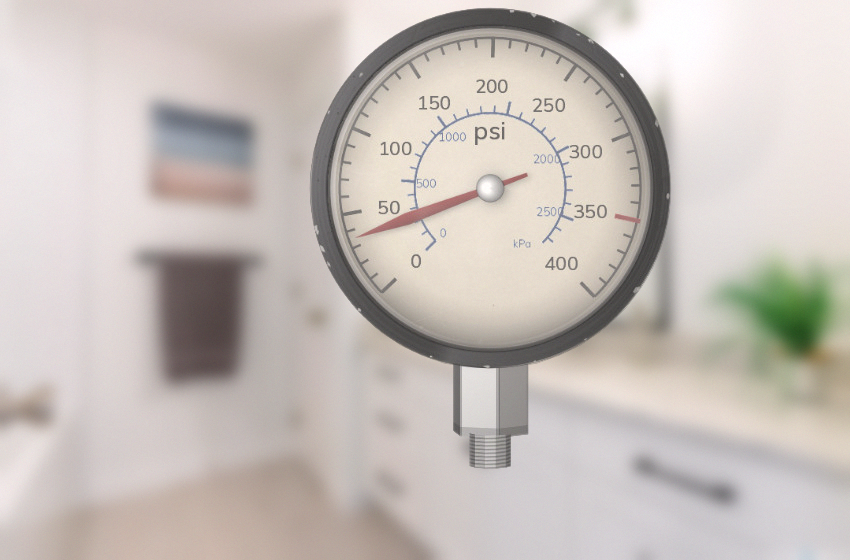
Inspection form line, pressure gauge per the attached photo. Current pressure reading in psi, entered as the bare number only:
35
